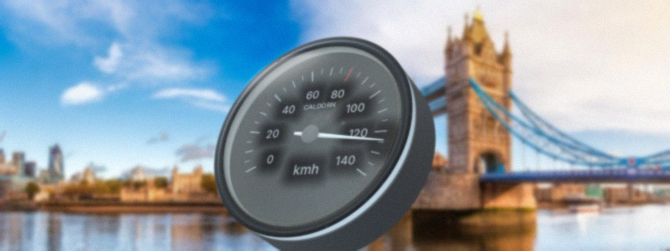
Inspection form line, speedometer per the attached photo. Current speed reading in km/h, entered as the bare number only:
125
